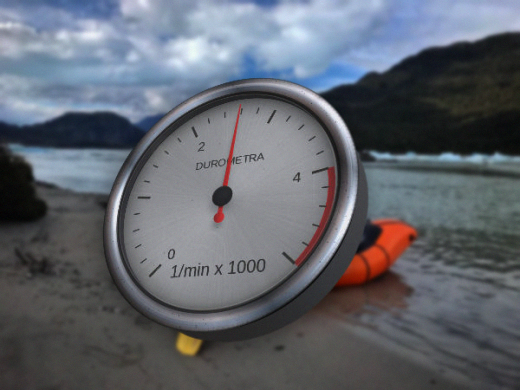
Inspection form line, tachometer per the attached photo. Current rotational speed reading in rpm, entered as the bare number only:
2600
